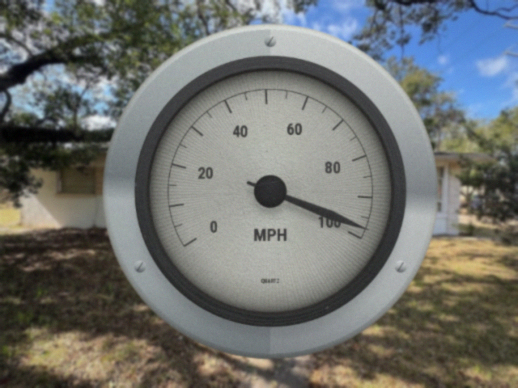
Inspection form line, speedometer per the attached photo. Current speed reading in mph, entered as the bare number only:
97.5
